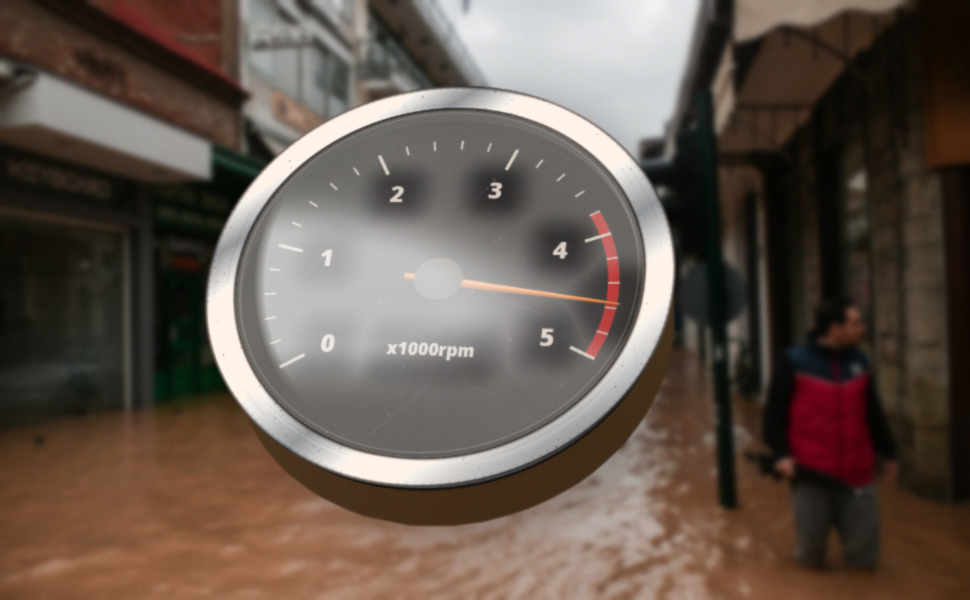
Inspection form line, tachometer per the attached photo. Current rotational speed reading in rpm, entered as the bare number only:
4600
